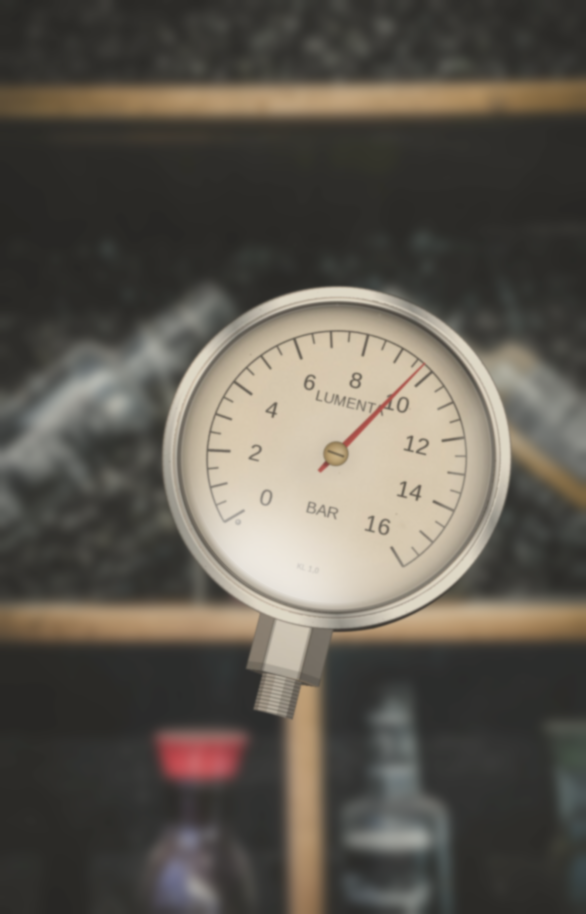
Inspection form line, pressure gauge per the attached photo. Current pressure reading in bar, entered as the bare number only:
9.75
